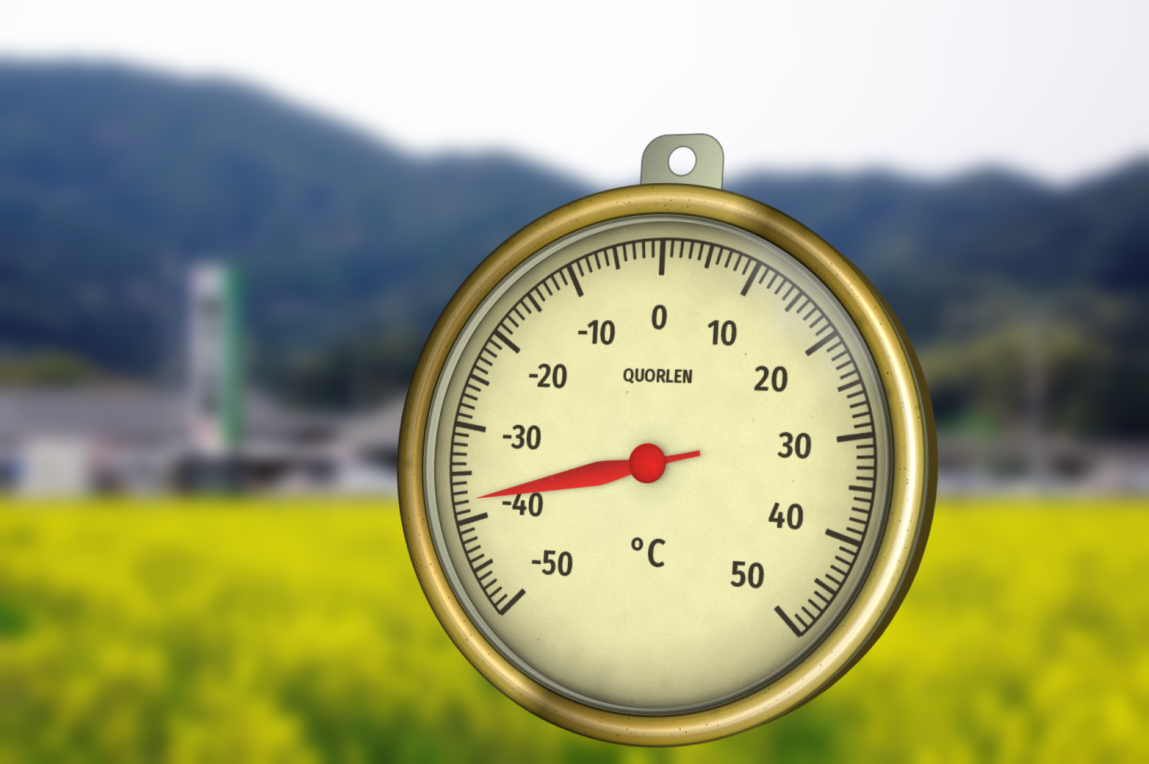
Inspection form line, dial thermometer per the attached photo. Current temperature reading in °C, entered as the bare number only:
-38
